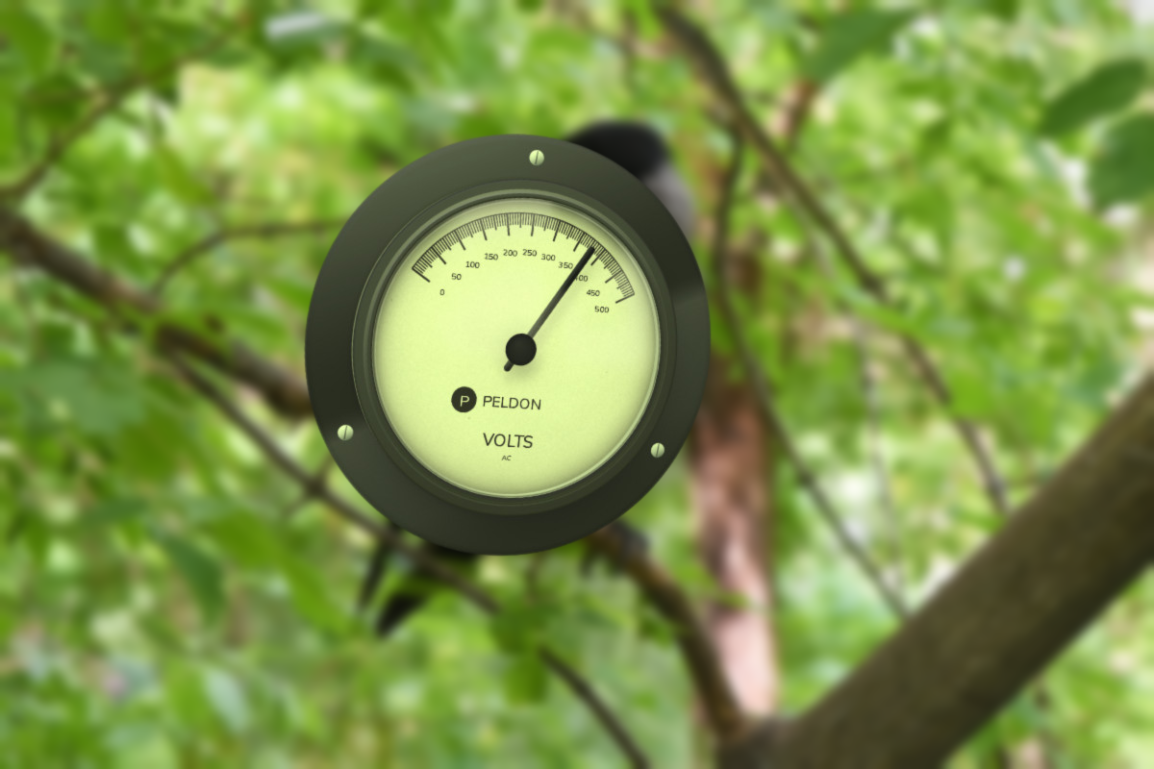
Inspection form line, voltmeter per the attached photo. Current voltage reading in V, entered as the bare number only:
375
